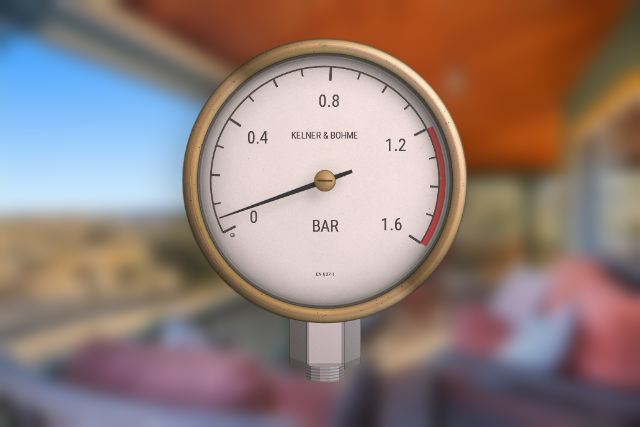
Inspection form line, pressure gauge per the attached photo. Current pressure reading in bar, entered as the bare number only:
0.05
